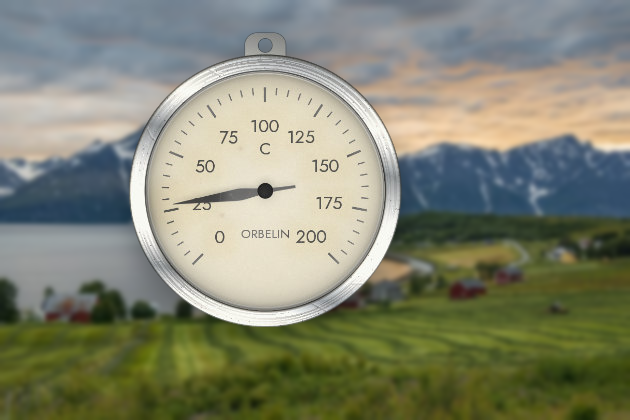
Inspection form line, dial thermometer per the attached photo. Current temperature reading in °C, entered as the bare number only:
27.5
